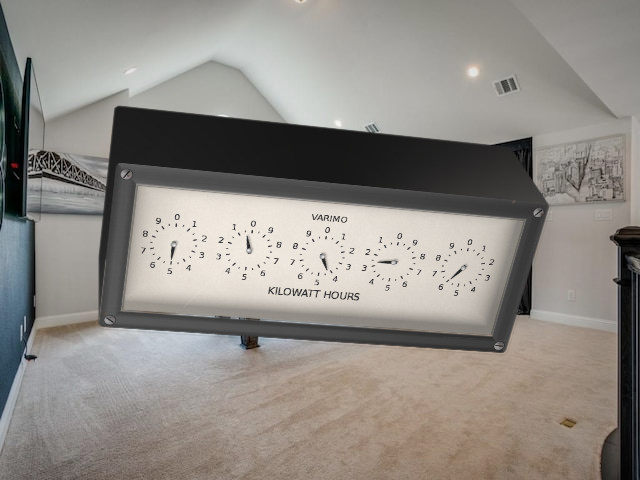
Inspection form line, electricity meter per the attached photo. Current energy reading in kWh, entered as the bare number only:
50426
